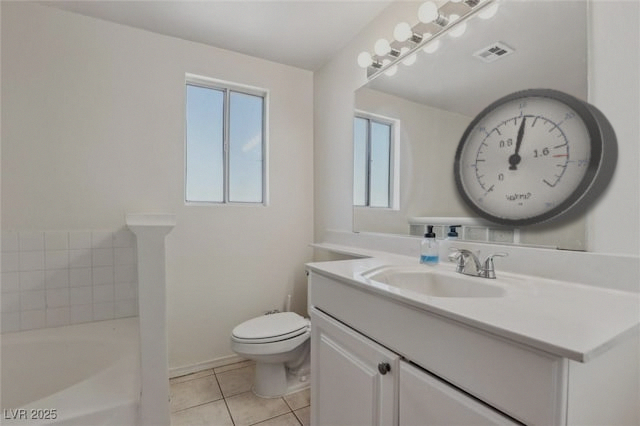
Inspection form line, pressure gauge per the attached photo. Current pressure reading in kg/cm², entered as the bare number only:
1.1
